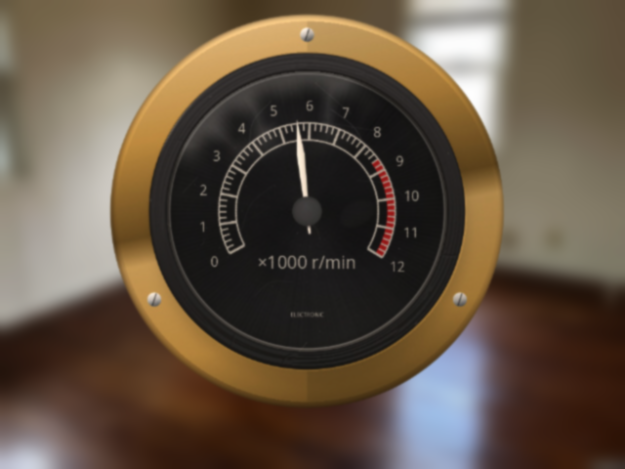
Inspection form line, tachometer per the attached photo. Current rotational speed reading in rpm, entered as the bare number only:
5600
